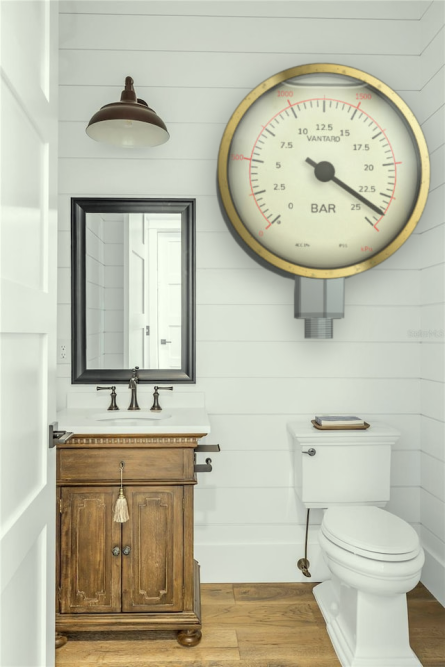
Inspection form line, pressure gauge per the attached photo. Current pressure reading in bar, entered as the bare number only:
24
